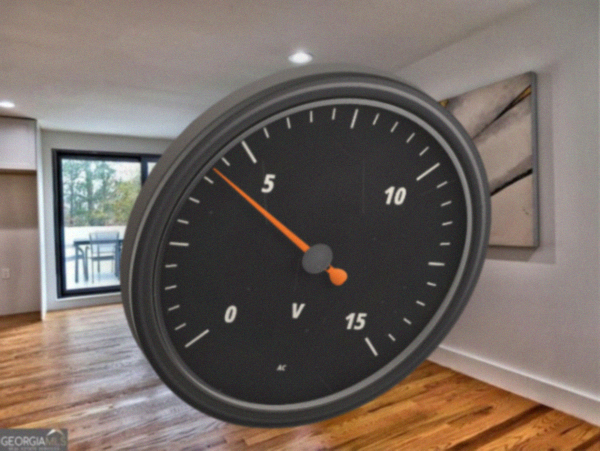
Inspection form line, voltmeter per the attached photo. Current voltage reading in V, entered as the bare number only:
4.25
